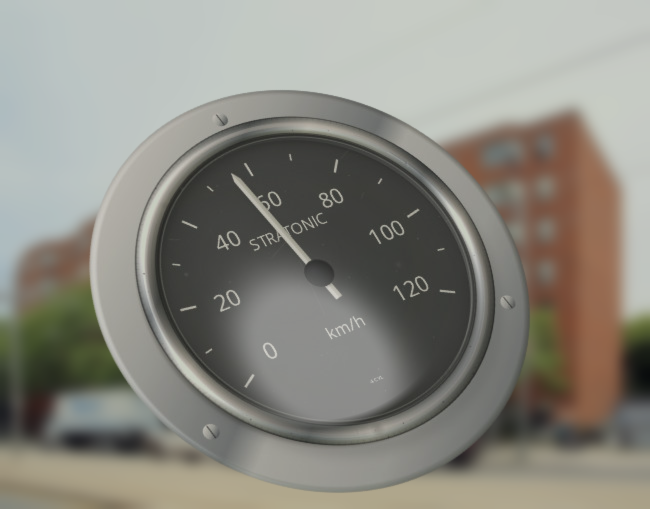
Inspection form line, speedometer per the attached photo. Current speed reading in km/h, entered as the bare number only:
55
